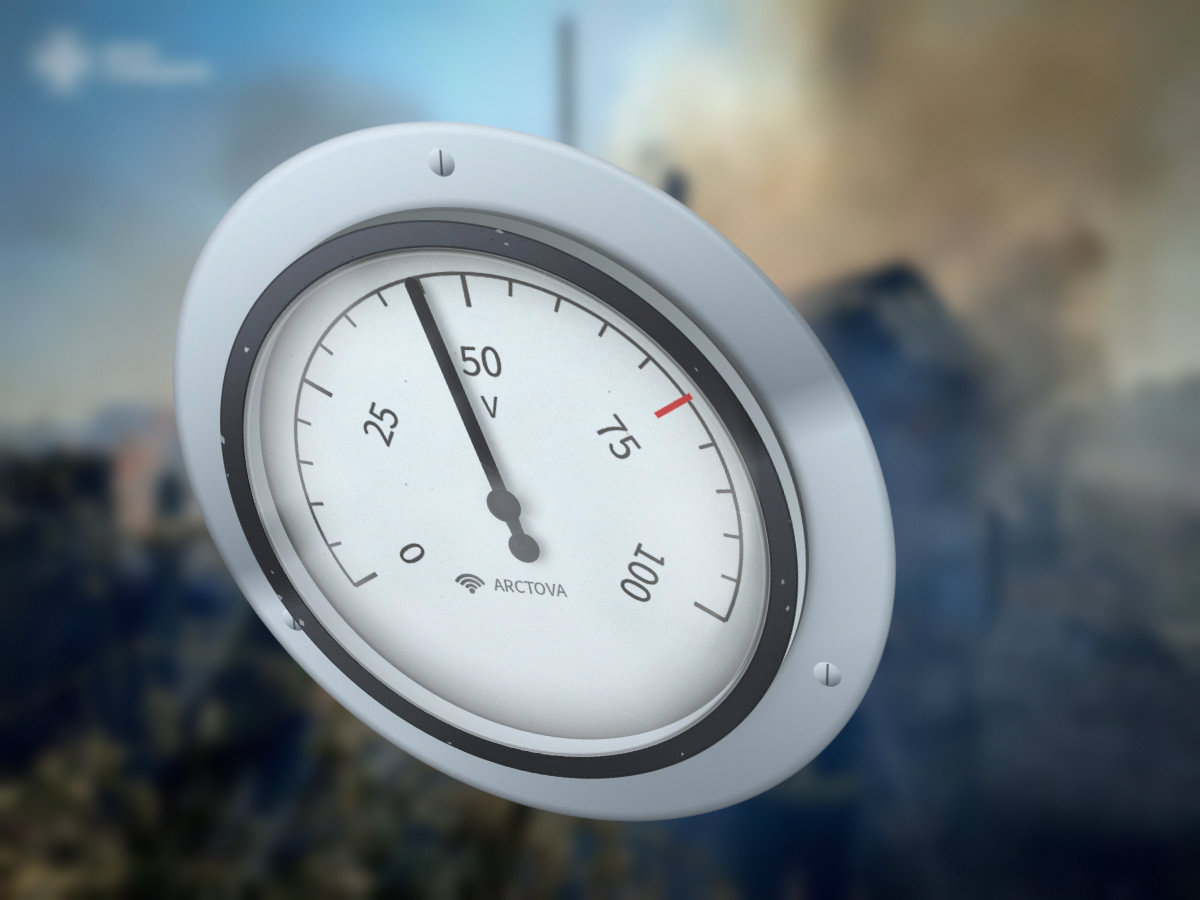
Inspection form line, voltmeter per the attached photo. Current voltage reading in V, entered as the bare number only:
45
